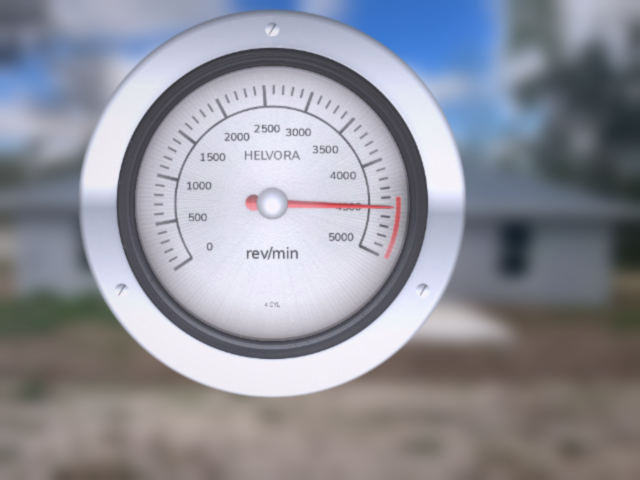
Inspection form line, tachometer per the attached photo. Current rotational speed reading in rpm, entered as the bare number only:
4500
